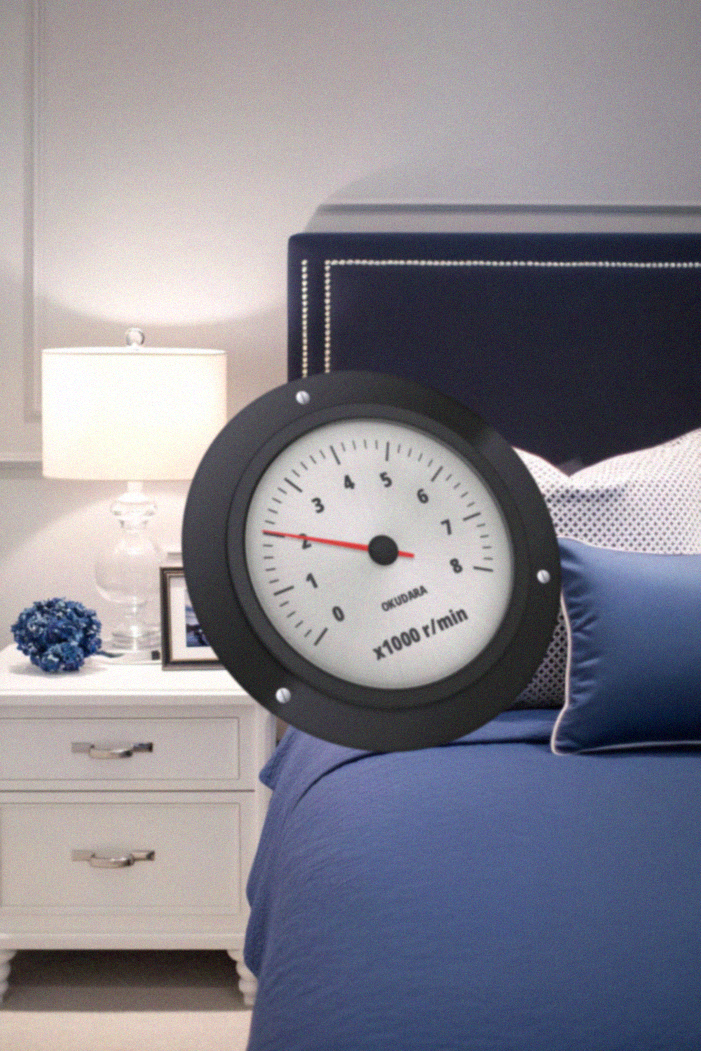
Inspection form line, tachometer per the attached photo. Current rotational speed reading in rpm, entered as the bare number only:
2000
